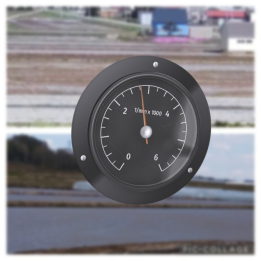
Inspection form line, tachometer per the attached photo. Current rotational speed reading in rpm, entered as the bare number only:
2750
